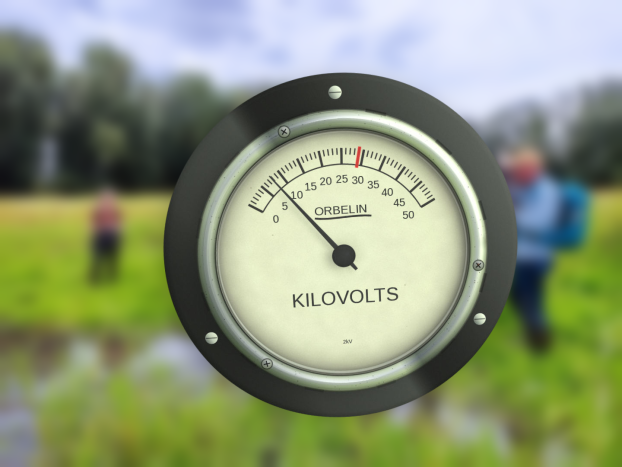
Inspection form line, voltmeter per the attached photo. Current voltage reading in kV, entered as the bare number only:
8
